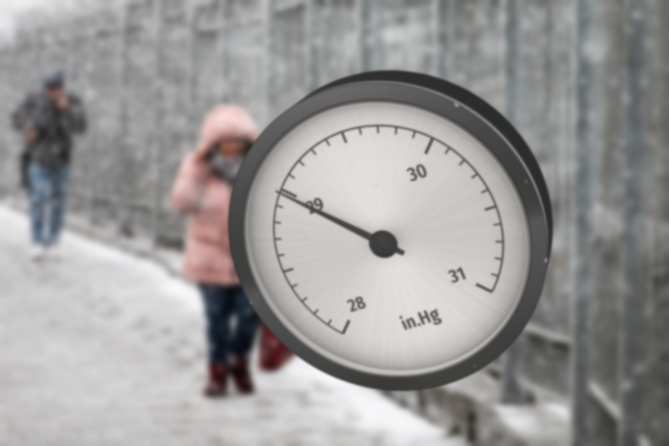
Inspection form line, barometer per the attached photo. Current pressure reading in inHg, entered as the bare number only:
29
